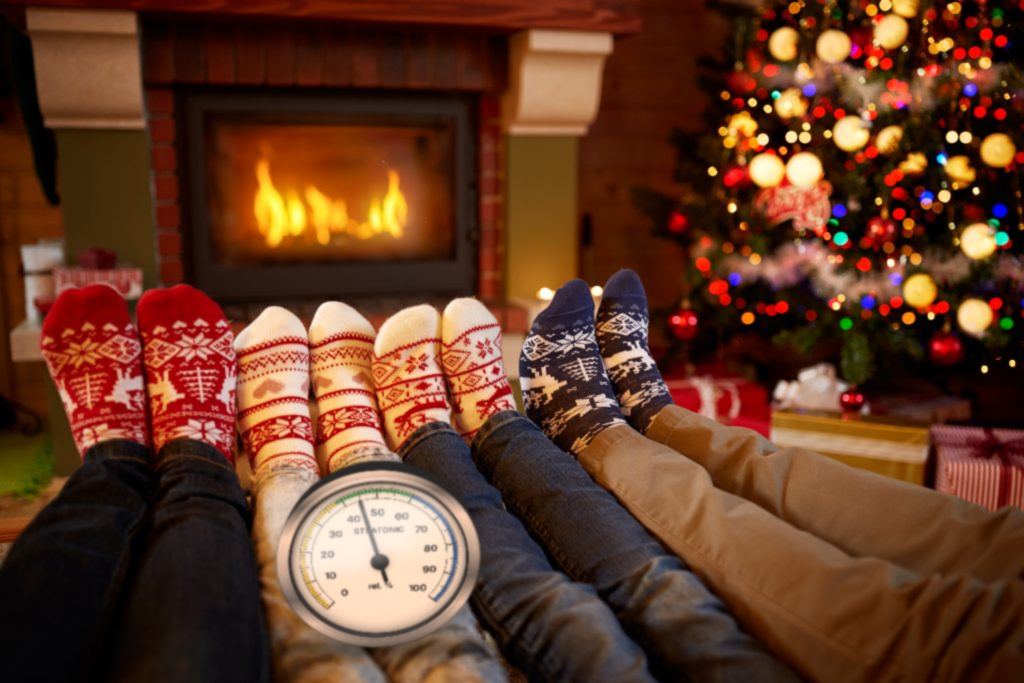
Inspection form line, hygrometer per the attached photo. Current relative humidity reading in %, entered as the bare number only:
45
